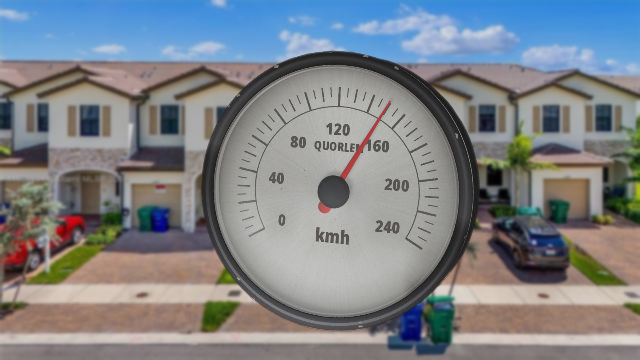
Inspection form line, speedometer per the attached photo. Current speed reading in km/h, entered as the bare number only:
150
